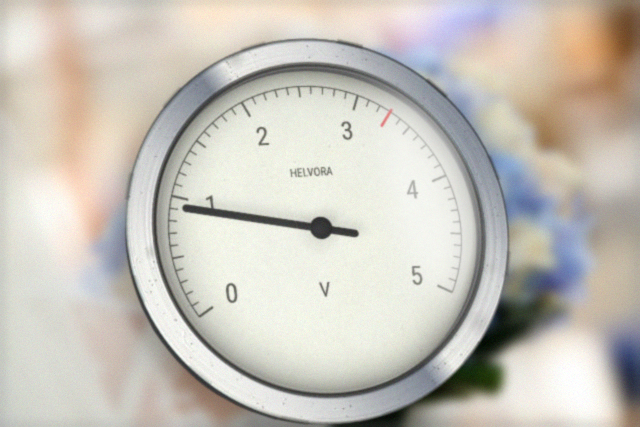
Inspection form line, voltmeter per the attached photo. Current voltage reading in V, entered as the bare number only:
0.9
